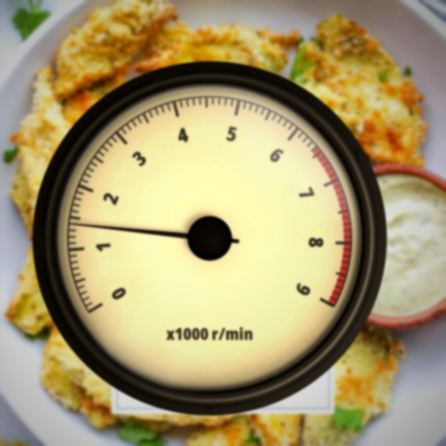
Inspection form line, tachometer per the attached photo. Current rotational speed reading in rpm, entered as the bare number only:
1400
